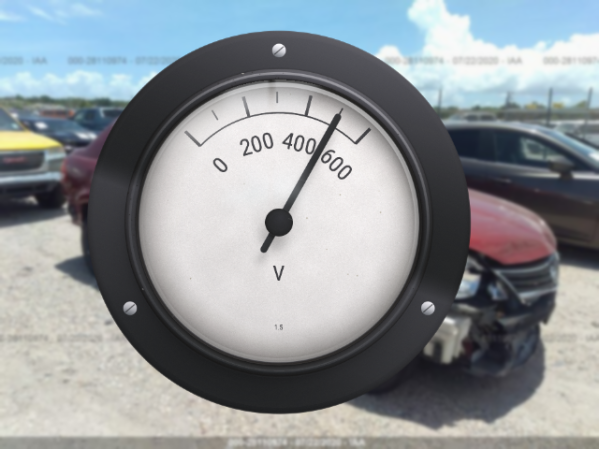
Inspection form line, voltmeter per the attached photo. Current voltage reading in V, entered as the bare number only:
500
